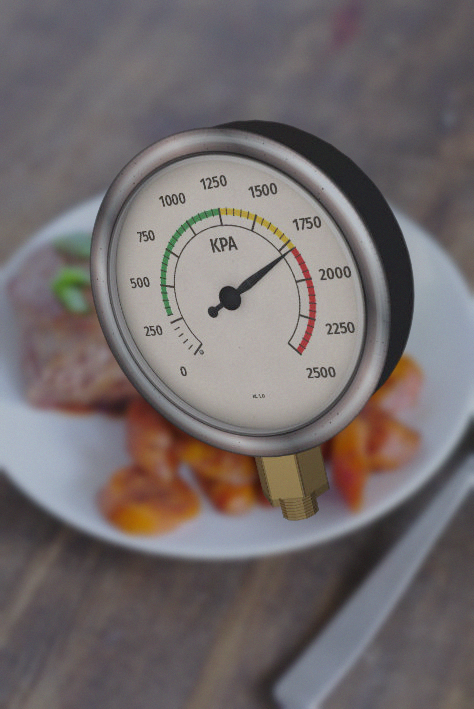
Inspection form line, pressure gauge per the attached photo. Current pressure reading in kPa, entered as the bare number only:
1800
